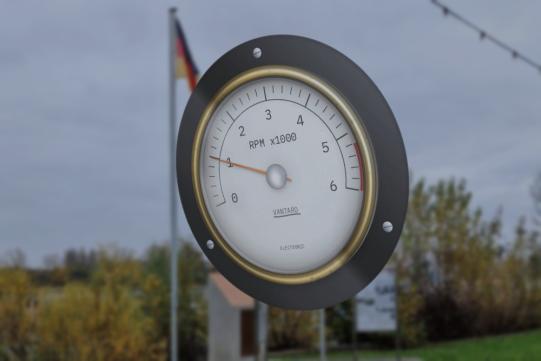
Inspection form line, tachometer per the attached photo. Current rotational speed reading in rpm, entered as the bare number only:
1000
